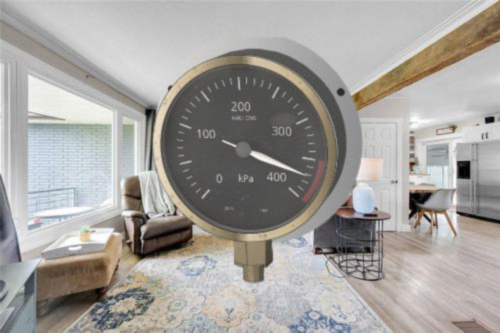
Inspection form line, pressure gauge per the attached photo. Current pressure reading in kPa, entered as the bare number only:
370
